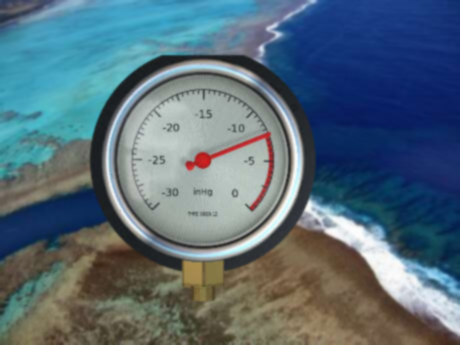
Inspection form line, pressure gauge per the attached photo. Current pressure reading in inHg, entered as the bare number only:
-7.5
